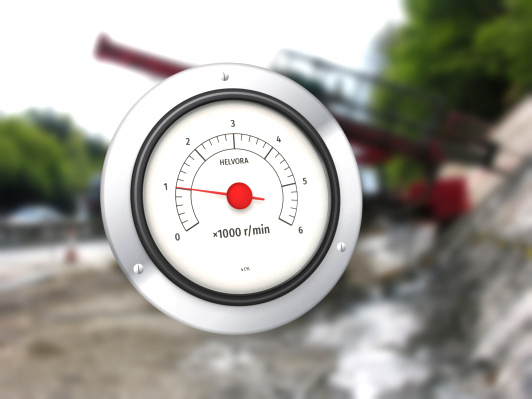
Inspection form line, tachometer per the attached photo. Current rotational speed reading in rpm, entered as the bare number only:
1000
